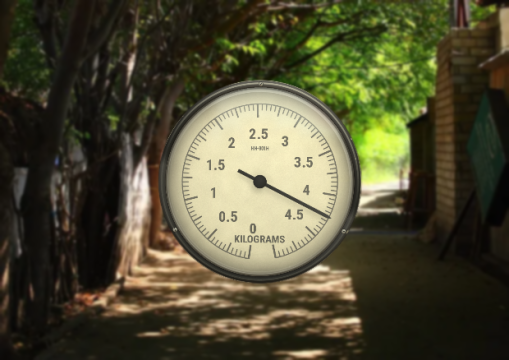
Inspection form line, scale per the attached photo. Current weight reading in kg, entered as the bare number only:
4.25
